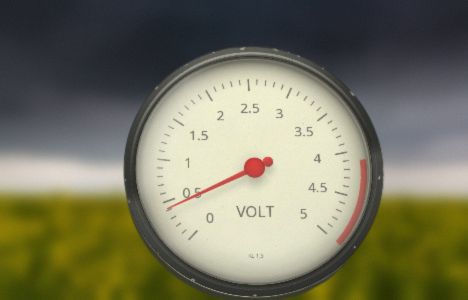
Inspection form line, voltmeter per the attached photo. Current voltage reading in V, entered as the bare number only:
0.4
